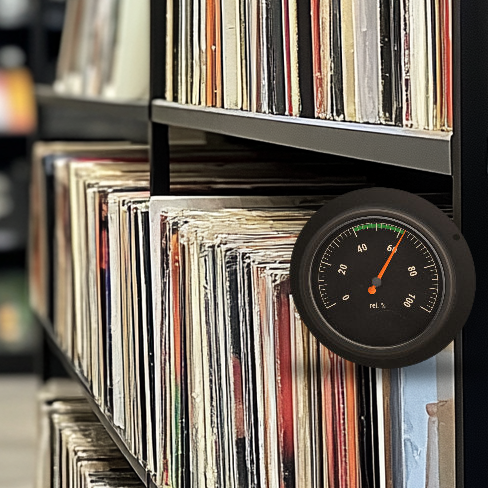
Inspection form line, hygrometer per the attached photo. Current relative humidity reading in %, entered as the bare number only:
62
